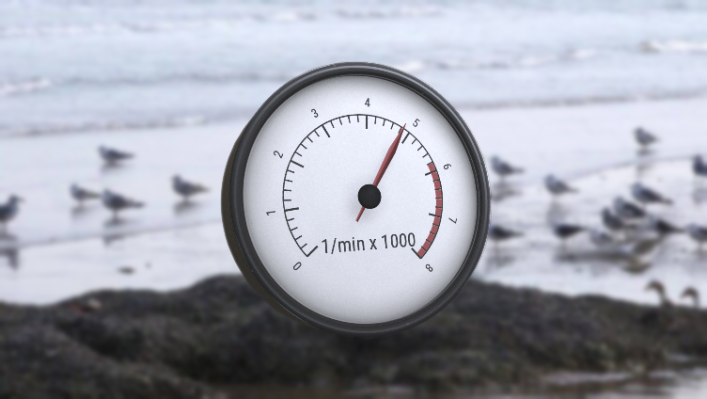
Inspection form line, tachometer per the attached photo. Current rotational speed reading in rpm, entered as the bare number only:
4800
